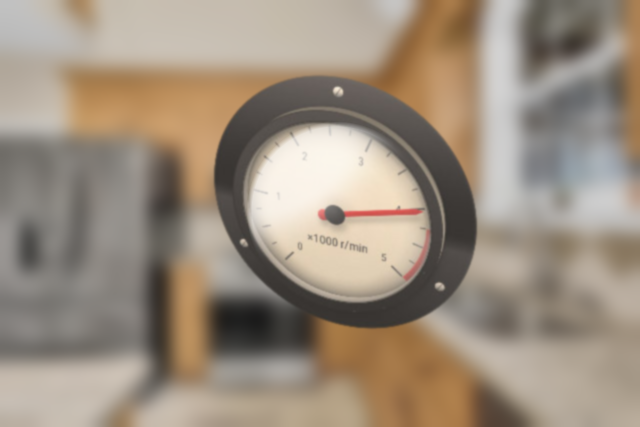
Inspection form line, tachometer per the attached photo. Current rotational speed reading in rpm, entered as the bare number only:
4000
